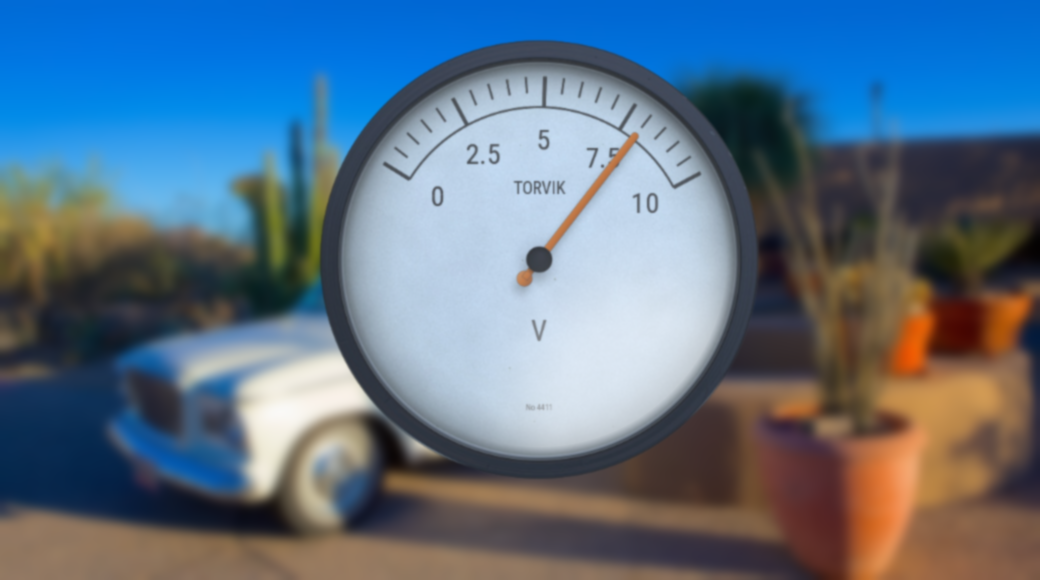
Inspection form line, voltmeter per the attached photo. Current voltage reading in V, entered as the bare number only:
8
